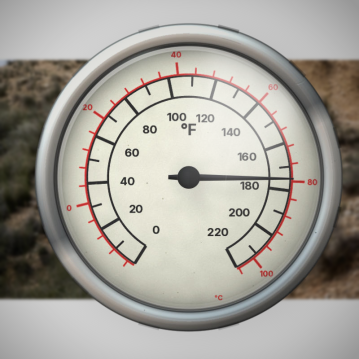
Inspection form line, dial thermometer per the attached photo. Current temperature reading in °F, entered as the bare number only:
175
